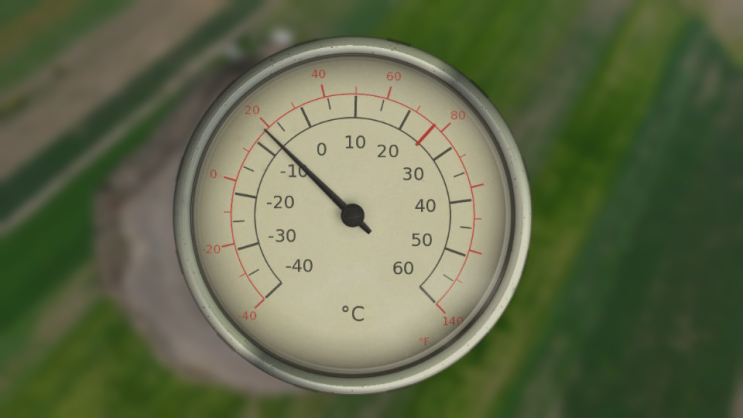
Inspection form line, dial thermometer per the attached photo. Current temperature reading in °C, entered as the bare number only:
-7.5
